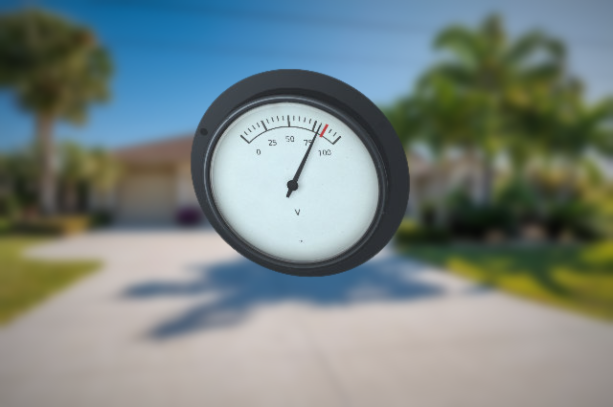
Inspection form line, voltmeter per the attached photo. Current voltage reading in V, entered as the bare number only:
80
